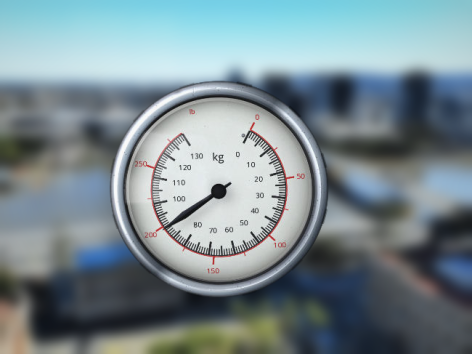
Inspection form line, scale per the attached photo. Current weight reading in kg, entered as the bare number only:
90
